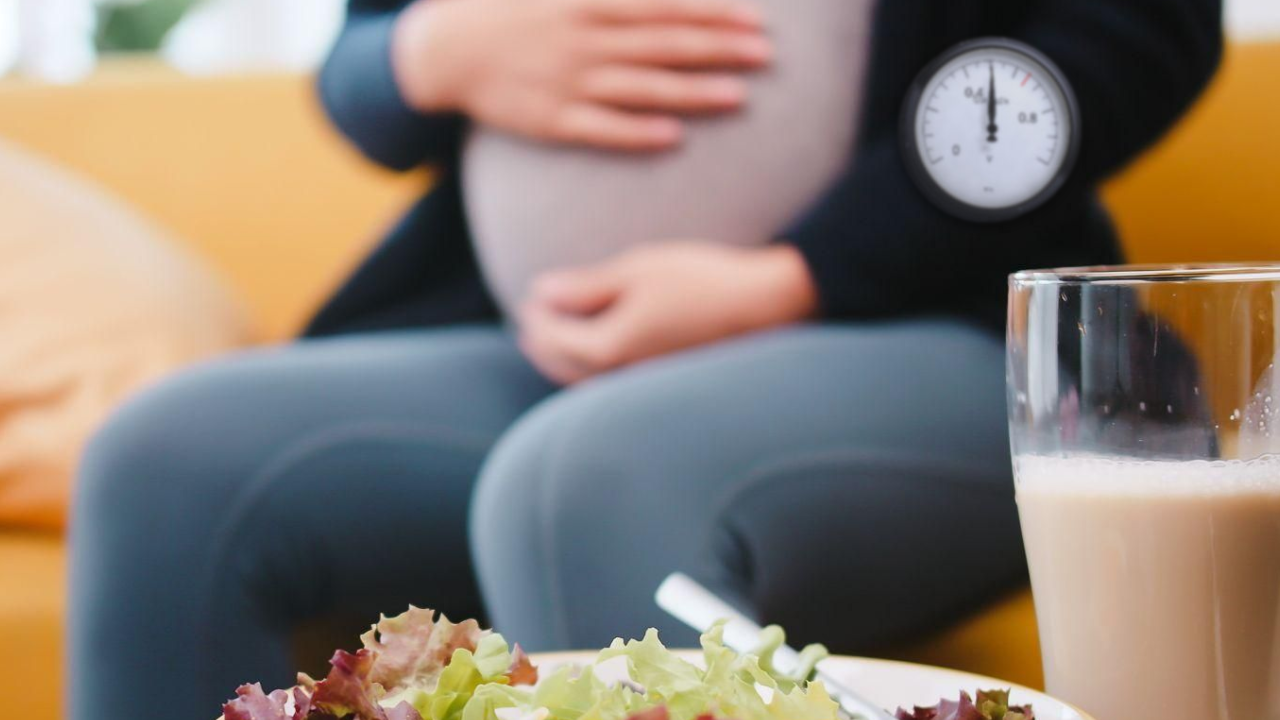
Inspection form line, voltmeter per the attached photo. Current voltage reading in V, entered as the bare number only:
0.5
